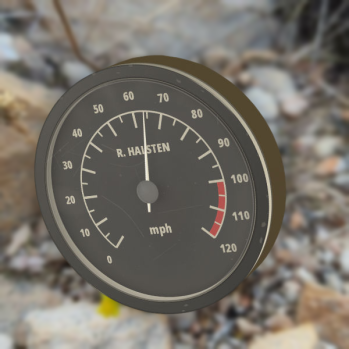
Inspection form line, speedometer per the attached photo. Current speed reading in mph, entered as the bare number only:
65
